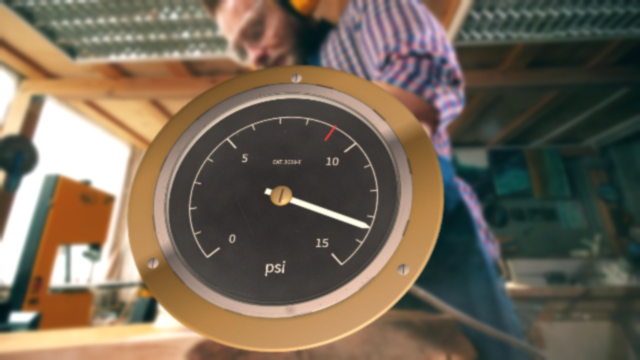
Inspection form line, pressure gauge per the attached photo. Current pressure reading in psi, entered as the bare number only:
13.5
